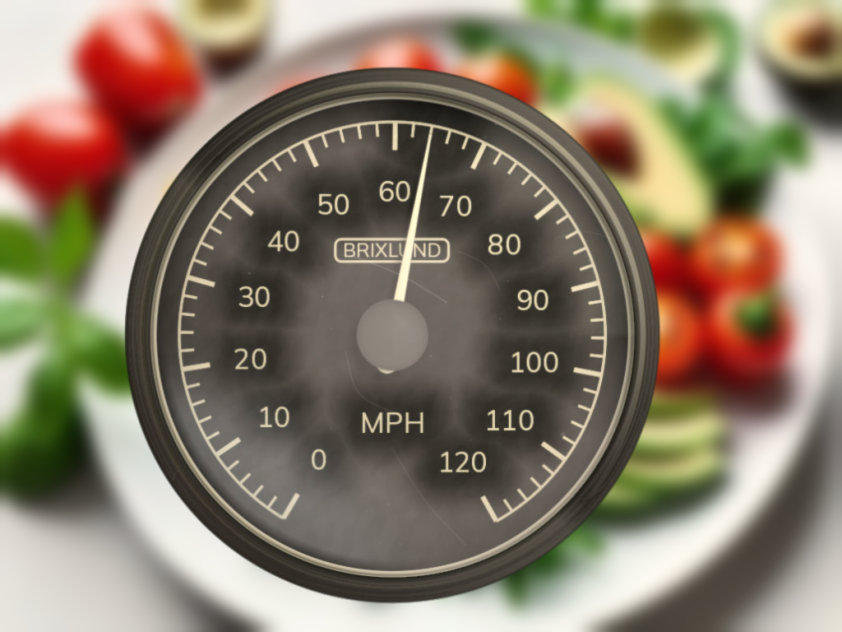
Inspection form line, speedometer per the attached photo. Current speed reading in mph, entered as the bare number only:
64
